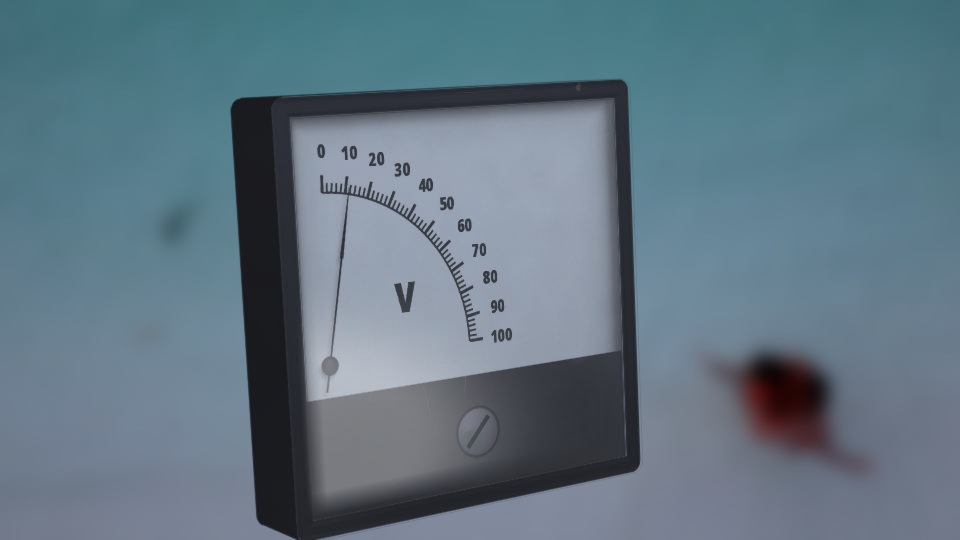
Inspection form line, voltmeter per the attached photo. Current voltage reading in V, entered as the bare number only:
10
